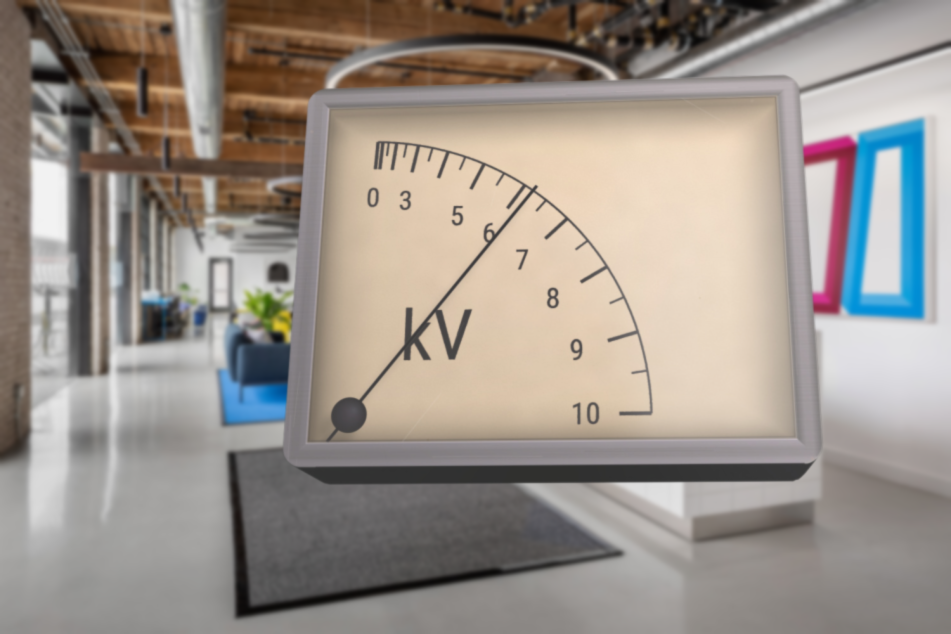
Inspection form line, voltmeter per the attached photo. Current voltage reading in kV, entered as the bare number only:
6.25
